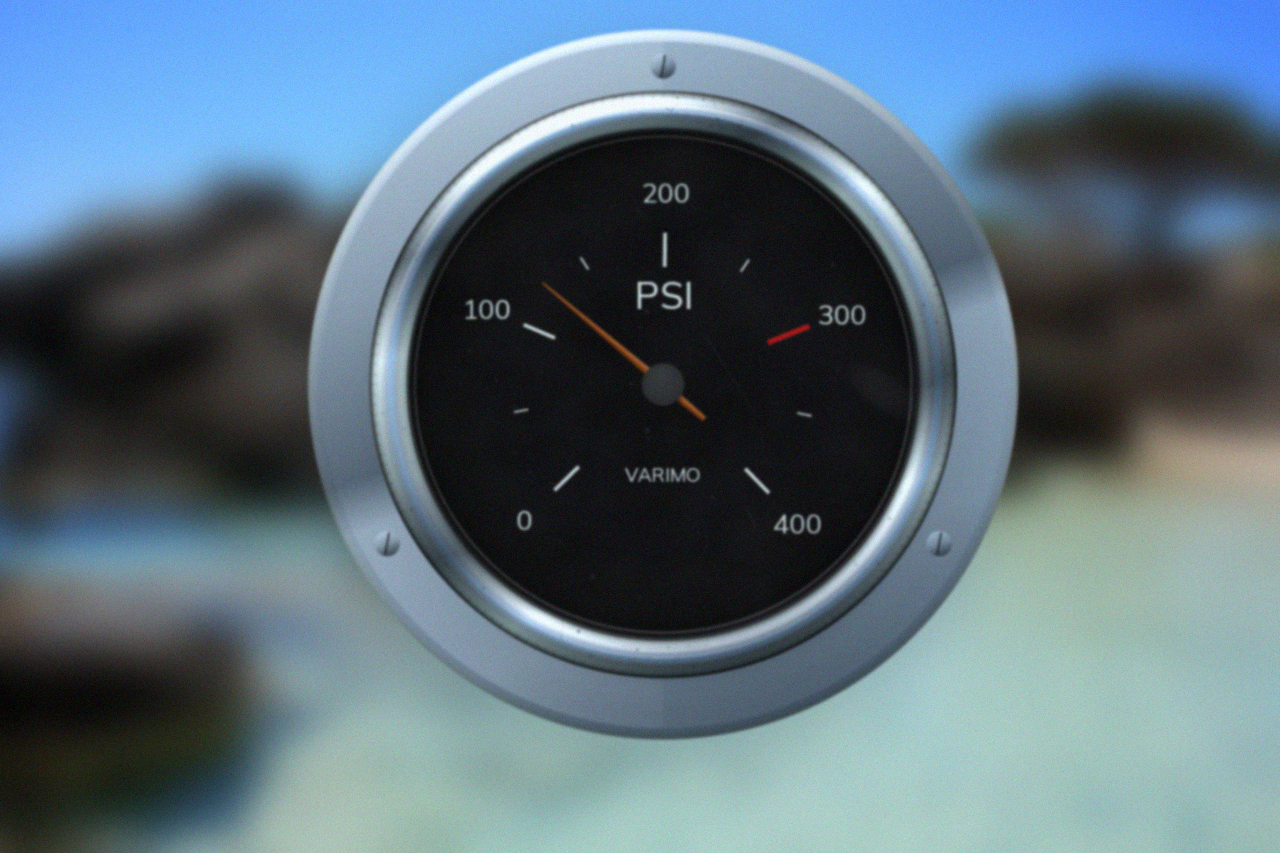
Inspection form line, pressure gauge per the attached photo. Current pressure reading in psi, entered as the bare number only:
125
